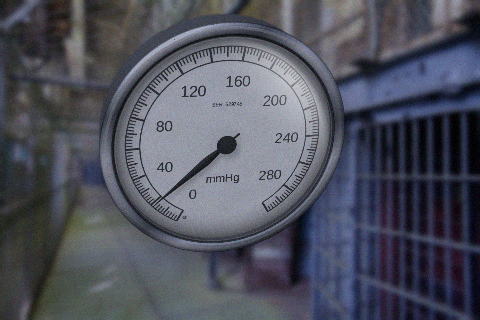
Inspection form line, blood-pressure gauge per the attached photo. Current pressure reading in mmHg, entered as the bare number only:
20
